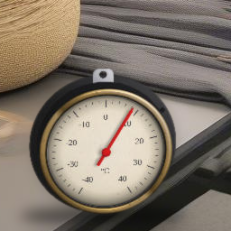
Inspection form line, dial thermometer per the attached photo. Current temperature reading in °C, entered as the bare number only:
8
